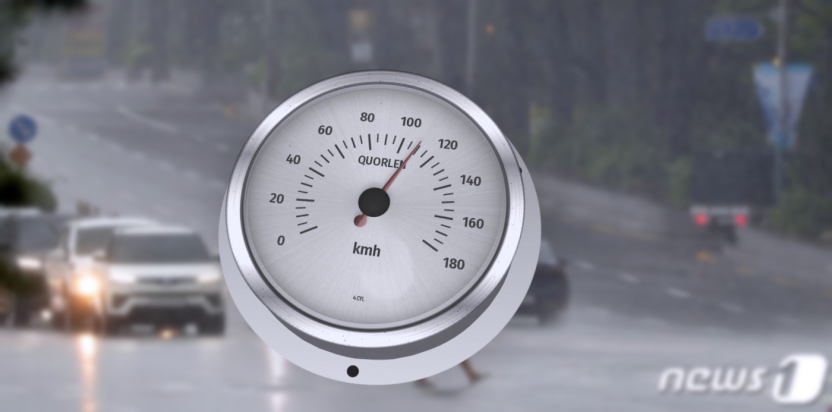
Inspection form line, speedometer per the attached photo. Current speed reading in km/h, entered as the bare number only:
110
